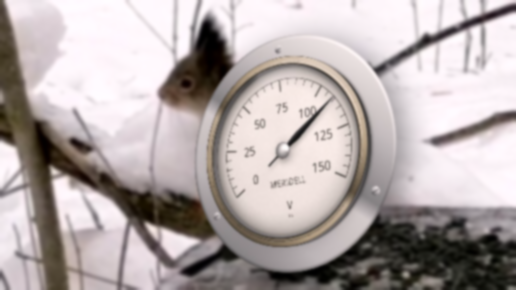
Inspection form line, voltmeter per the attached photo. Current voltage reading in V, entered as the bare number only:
110
